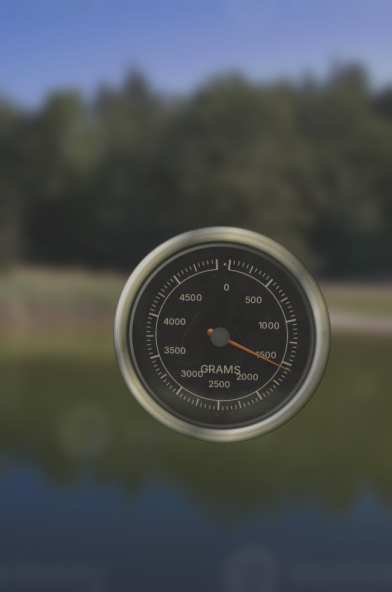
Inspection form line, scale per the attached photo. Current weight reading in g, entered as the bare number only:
1550
